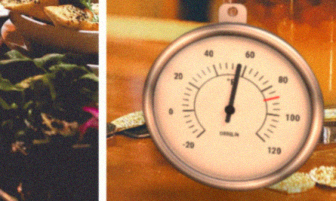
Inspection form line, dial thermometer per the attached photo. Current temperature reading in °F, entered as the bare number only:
56
